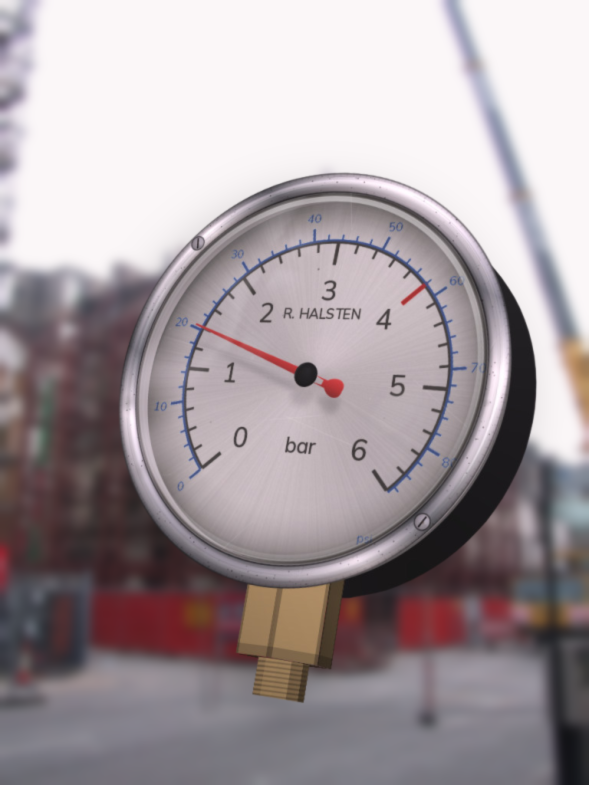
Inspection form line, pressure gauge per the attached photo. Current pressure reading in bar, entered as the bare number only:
1.4
